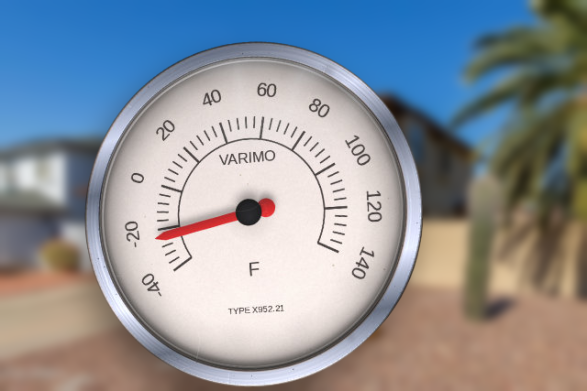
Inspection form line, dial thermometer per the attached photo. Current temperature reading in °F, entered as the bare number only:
-24
